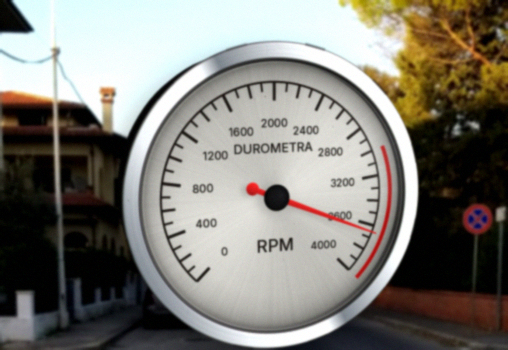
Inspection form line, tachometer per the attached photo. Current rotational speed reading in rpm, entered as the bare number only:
3650
